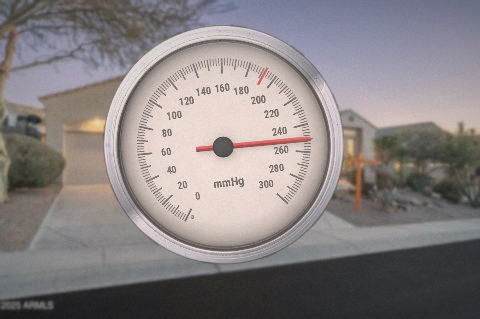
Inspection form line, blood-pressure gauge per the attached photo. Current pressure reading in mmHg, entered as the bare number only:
250
